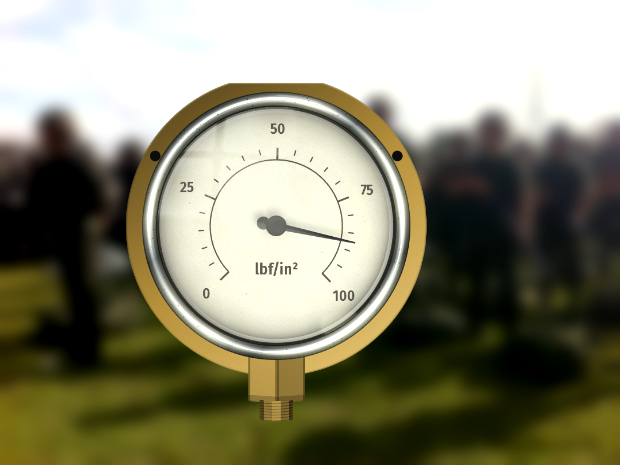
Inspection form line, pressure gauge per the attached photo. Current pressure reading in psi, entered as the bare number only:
87.5
